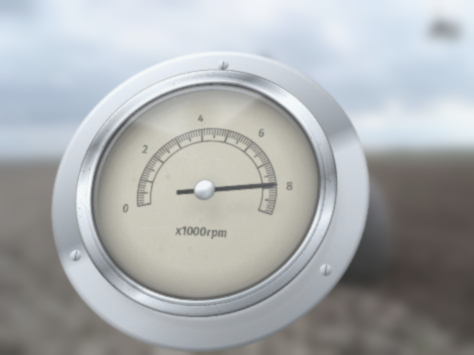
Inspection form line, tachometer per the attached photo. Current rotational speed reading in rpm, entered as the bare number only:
8000
